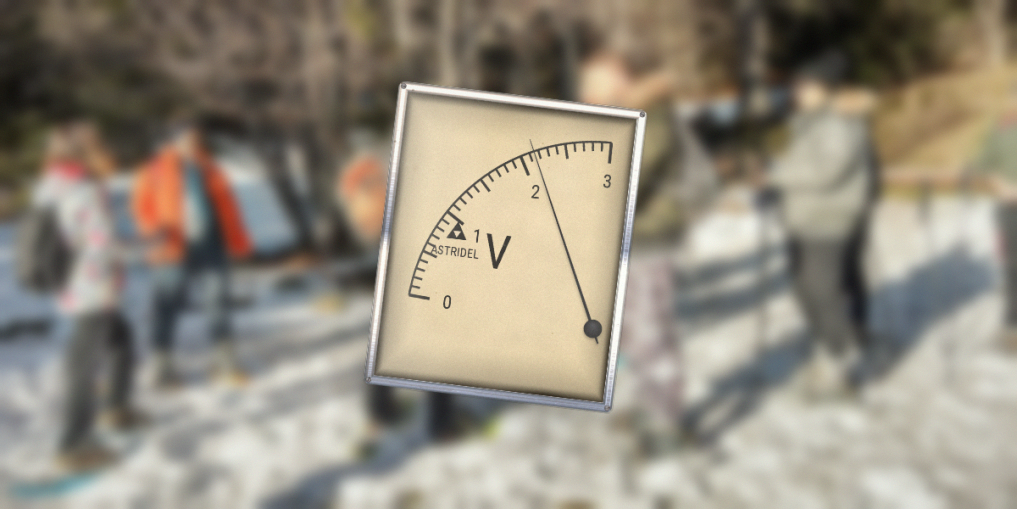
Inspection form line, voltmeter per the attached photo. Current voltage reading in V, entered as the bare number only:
2.15
